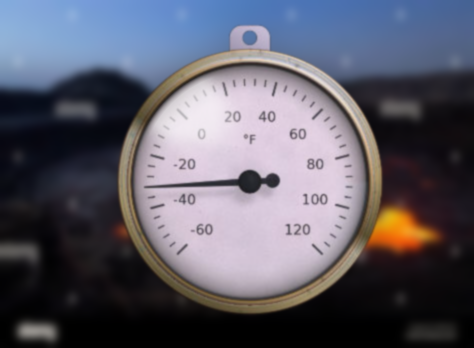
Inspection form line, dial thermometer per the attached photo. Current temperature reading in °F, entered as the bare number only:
-32
